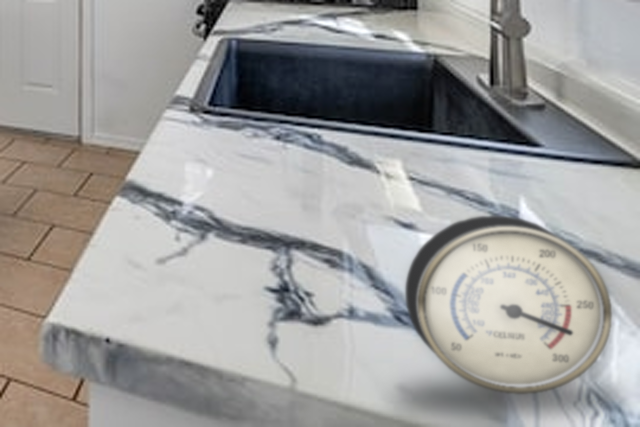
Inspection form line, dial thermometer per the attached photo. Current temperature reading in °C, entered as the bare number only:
275
